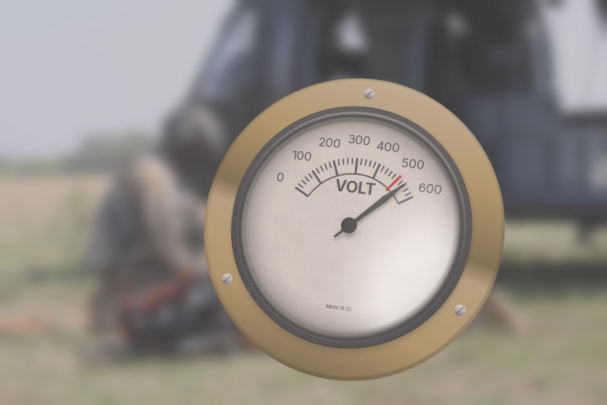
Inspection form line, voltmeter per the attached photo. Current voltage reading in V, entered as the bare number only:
540
